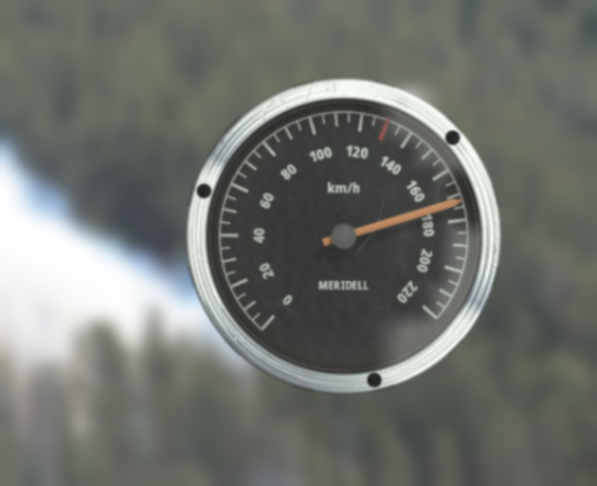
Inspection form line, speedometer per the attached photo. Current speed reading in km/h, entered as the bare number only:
172.5
